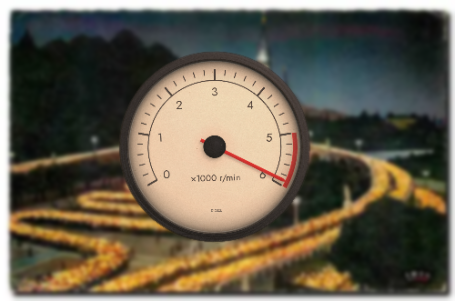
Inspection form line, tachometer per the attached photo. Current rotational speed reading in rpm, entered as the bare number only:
5900
